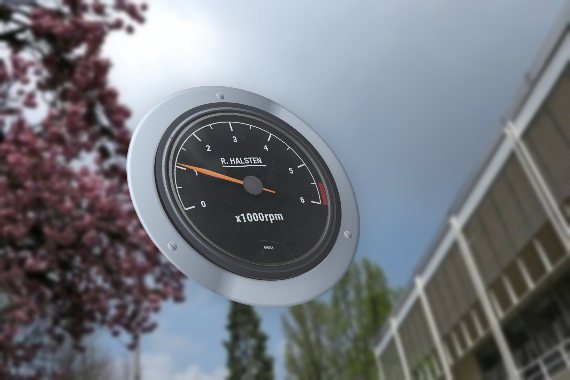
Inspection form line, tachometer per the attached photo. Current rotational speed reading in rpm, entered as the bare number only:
1000
